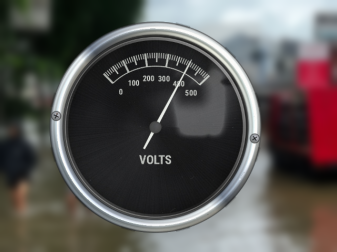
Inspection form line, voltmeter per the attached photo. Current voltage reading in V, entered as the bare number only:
400
